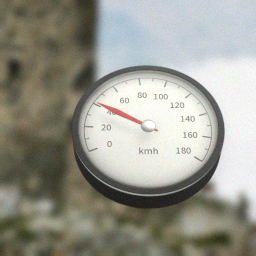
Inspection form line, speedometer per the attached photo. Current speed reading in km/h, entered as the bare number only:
40
